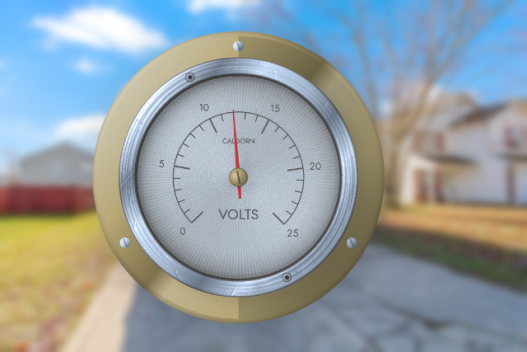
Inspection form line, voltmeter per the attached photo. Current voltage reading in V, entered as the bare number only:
12
